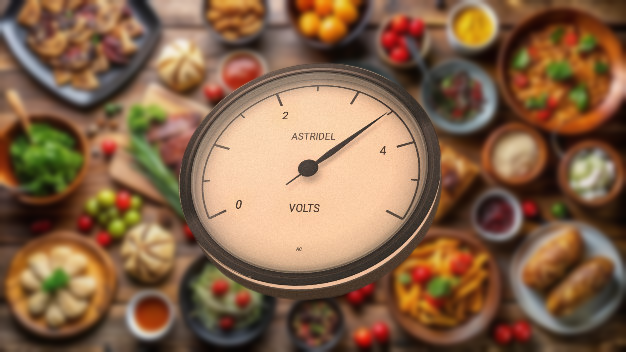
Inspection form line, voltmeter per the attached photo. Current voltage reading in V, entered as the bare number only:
3.5
